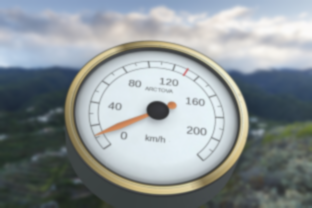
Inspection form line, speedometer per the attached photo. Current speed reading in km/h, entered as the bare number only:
10
